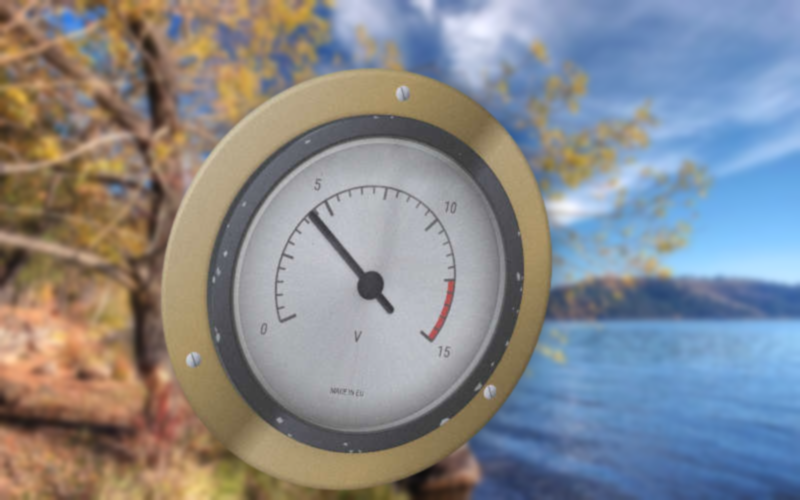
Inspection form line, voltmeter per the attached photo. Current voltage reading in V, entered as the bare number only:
4.25
